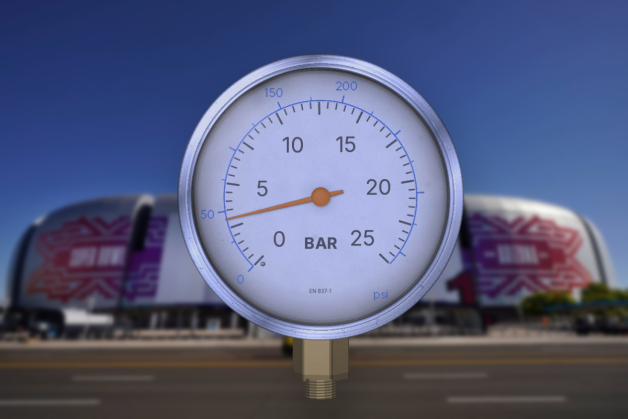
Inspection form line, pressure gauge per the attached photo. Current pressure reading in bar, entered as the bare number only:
3
